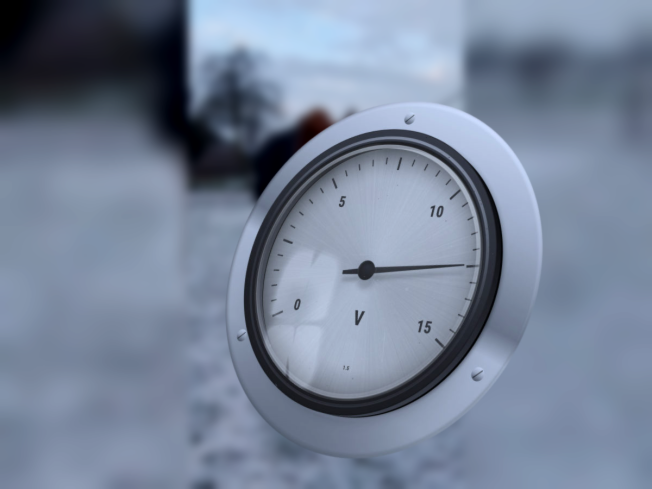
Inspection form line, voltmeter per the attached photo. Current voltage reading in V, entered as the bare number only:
12.5
